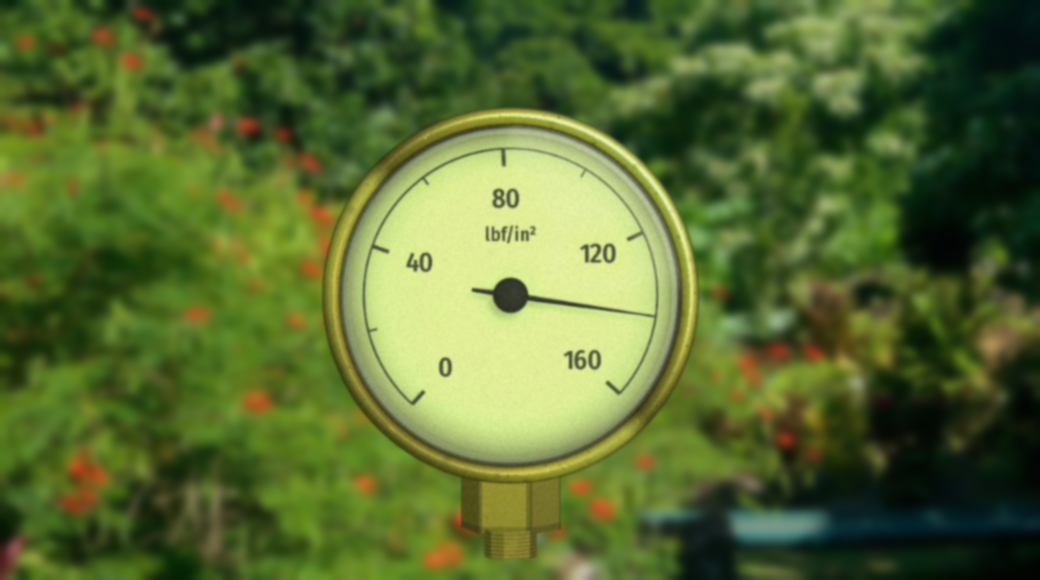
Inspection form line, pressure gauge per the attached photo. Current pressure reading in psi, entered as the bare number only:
140
